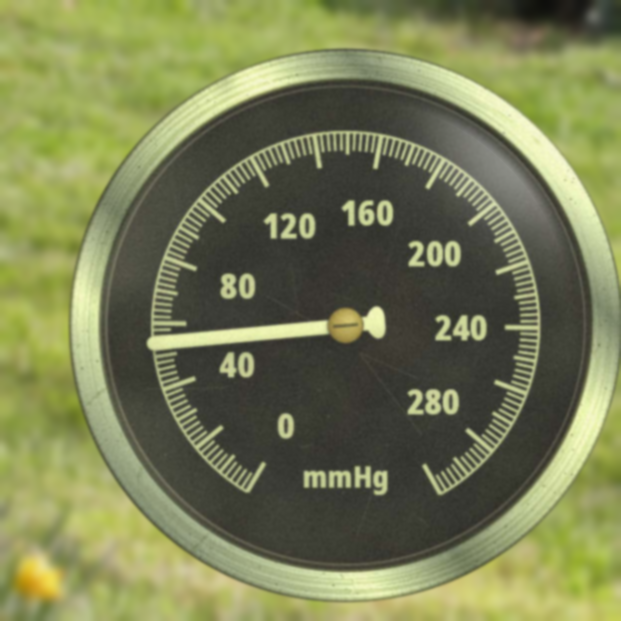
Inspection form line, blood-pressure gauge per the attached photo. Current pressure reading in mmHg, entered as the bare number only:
54
